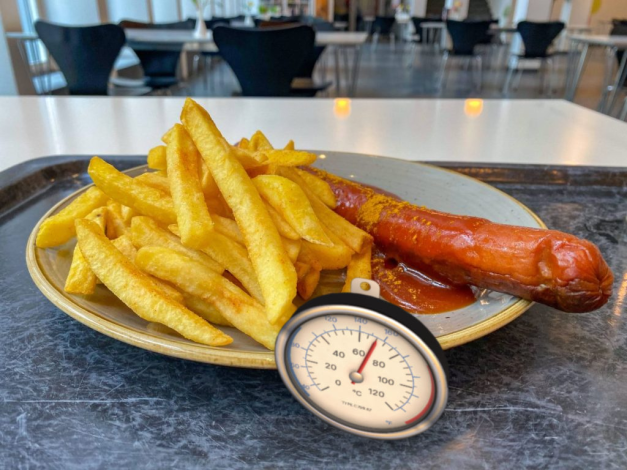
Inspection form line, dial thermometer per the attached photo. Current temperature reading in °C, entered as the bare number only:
68
